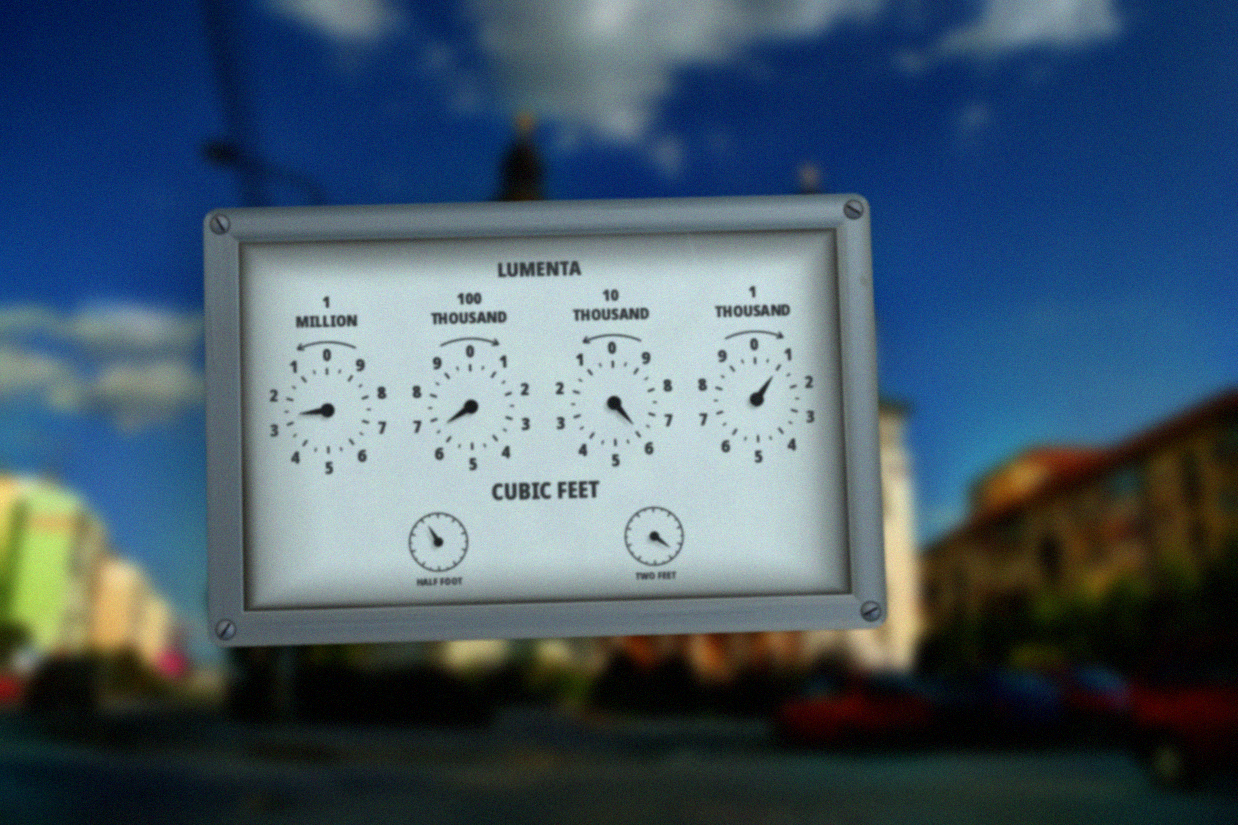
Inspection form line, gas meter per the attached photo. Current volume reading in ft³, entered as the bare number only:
266100
